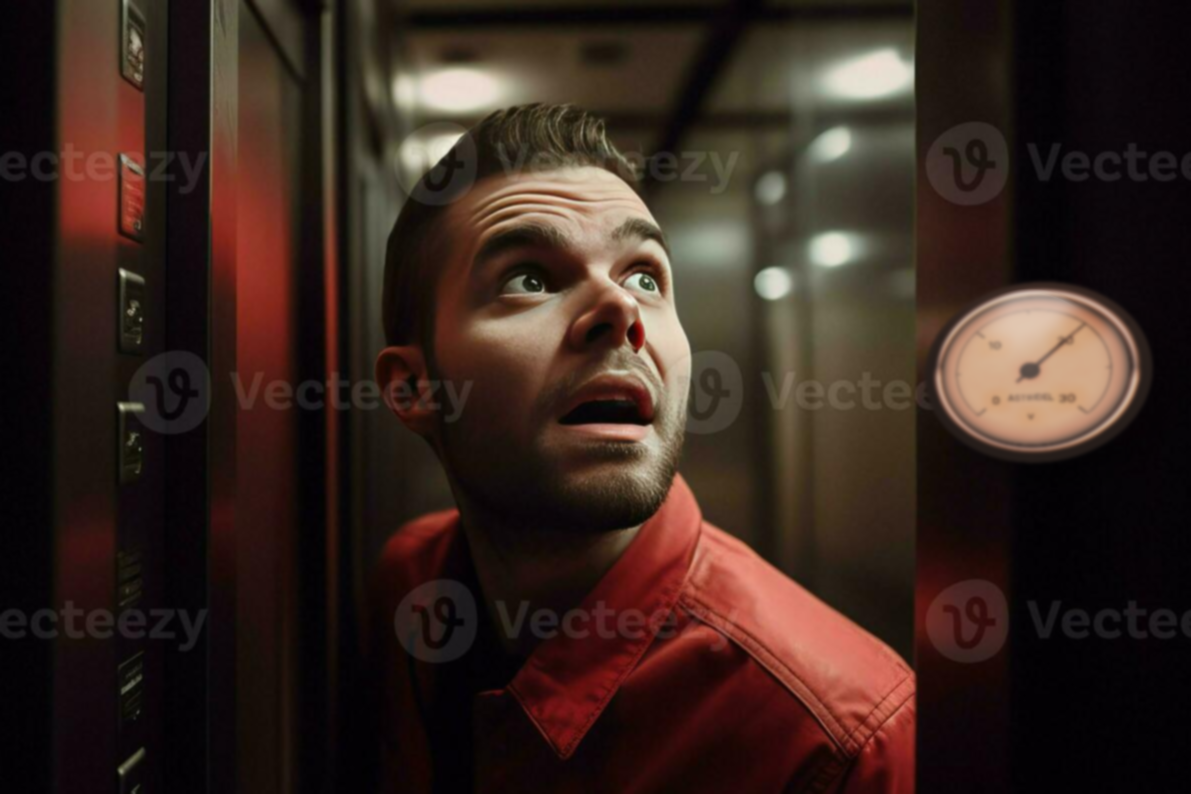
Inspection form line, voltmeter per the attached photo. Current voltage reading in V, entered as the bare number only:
20
